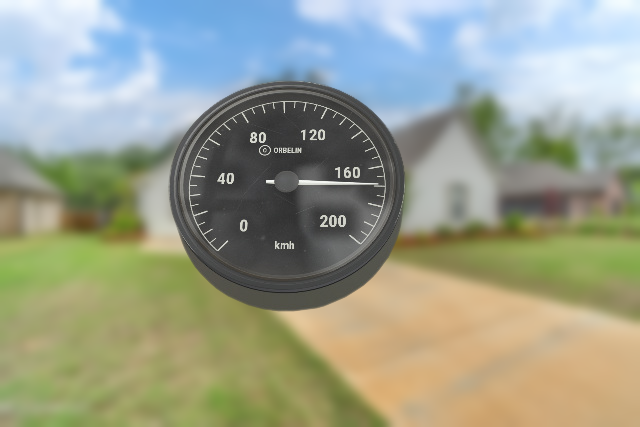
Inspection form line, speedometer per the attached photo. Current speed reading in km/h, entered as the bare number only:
170
